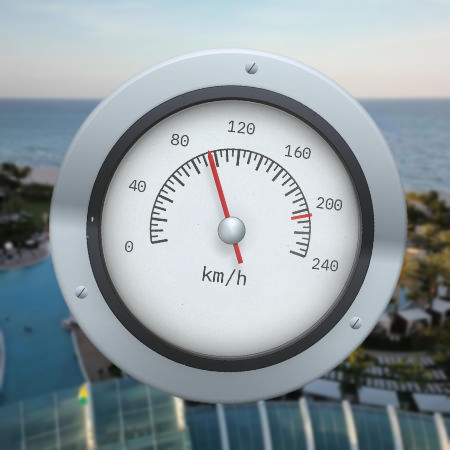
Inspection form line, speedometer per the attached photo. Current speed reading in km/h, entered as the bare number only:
95
